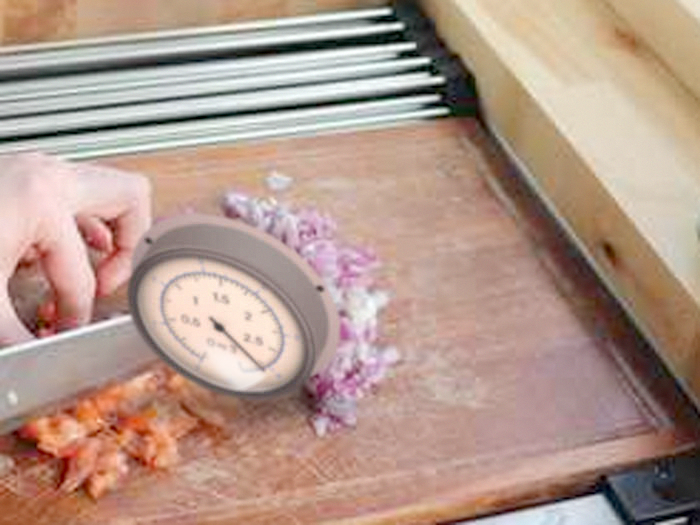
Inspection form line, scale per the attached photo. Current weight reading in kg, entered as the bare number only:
2.75
